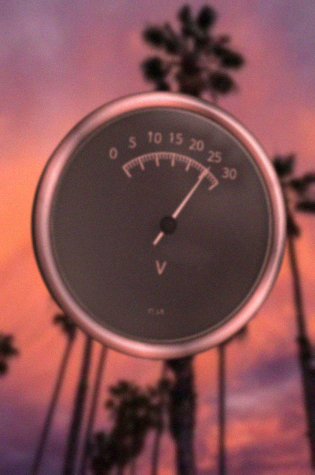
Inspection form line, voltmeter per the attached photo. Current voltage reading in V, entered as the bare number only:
25
